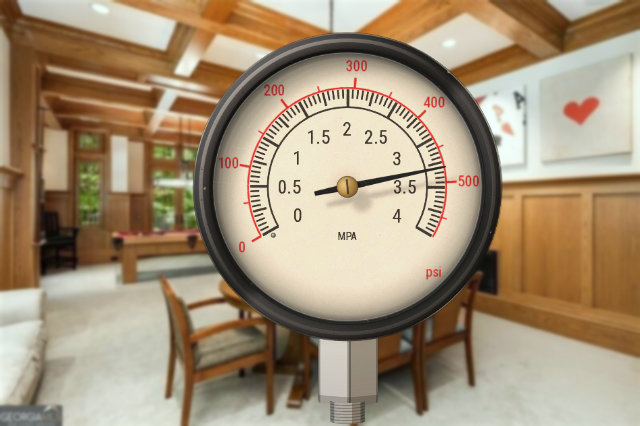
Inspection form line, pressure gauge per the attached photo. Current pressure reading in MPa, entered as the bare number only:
3.3
